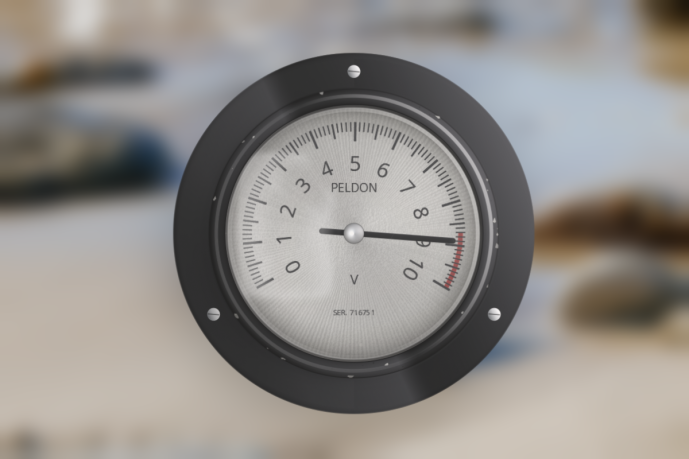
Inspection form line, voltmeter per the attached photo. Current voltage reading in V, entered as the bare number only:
8.9
